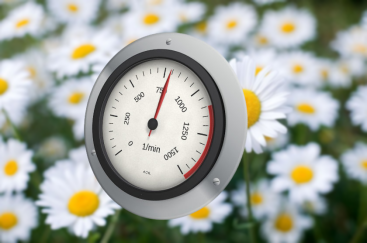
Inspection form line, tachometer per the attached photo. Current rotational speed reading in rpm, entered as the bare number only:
800
